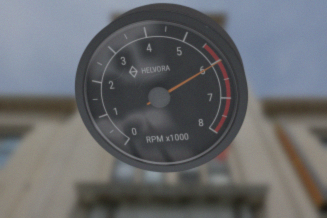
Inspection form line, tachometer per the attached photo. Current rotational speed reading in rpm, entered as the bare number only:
6000
